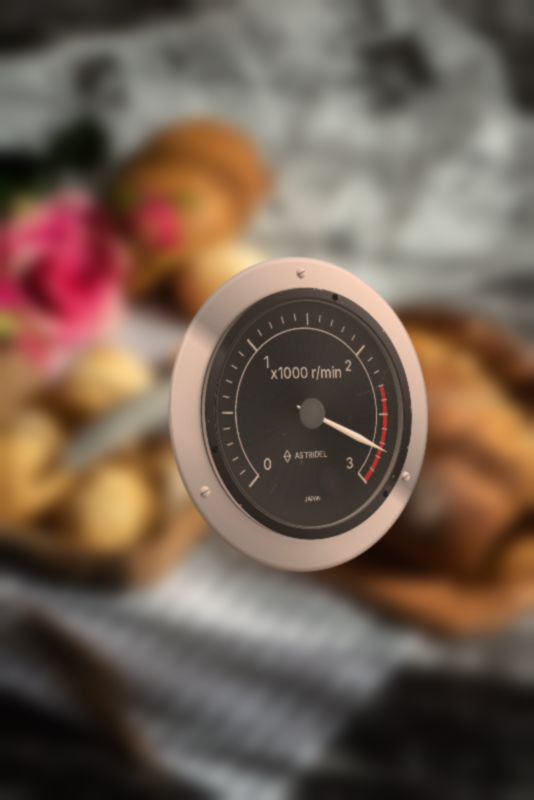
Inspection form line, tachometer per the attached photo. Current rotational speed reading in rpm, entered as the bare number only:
2750
